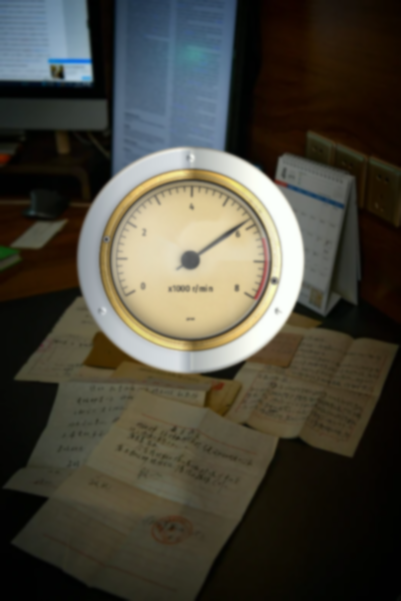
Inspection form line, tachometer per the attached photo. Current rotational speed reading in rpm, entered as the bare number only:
5800
